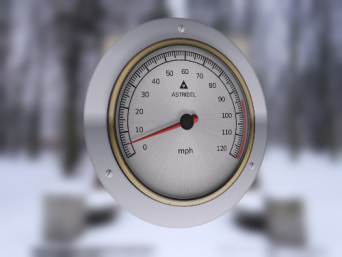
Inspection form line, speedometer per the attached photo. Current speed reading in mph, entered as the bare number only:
5
